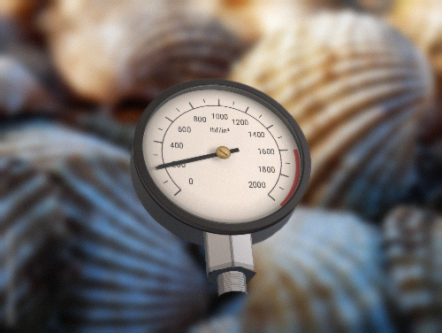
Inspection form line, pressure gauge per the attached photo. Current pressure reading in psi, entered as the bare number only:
200
